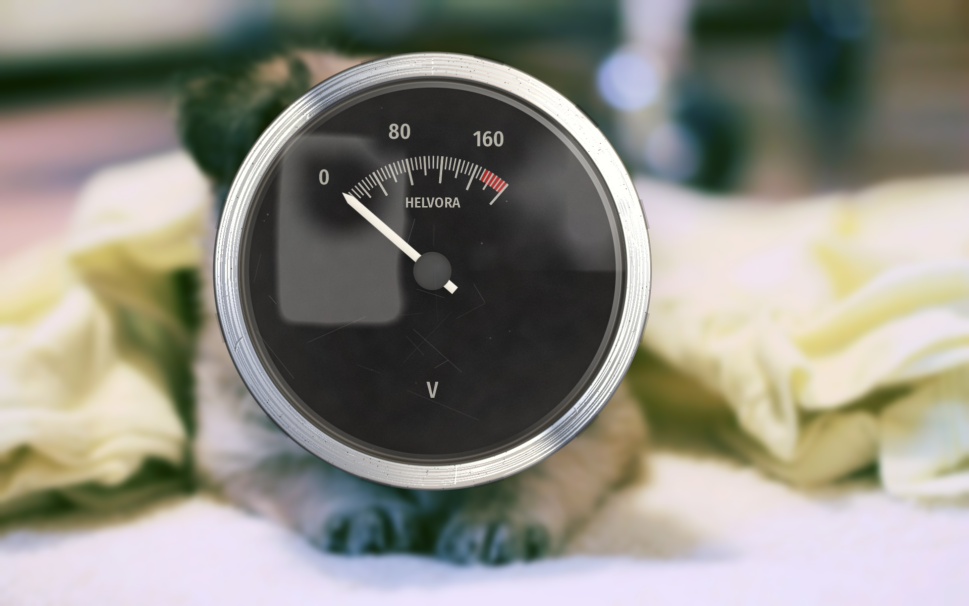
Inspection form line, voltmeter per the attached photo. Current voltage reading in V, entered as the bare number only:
0
